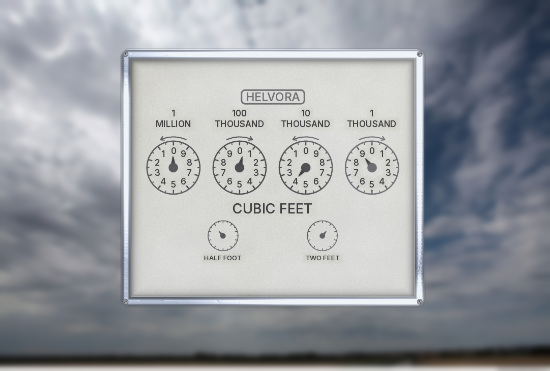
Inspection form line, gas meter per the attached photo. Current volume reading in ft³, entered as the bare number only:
3900
